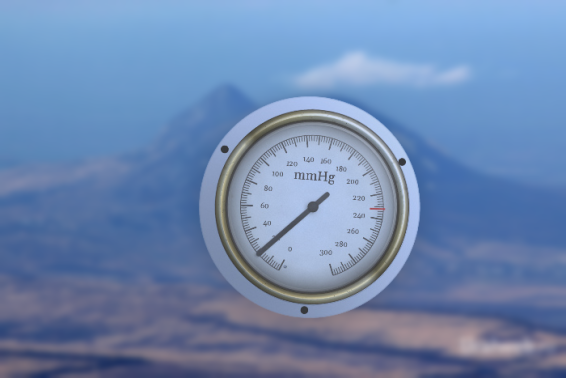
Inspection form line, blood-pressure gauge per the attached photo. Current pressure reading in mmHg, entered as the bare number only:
20
